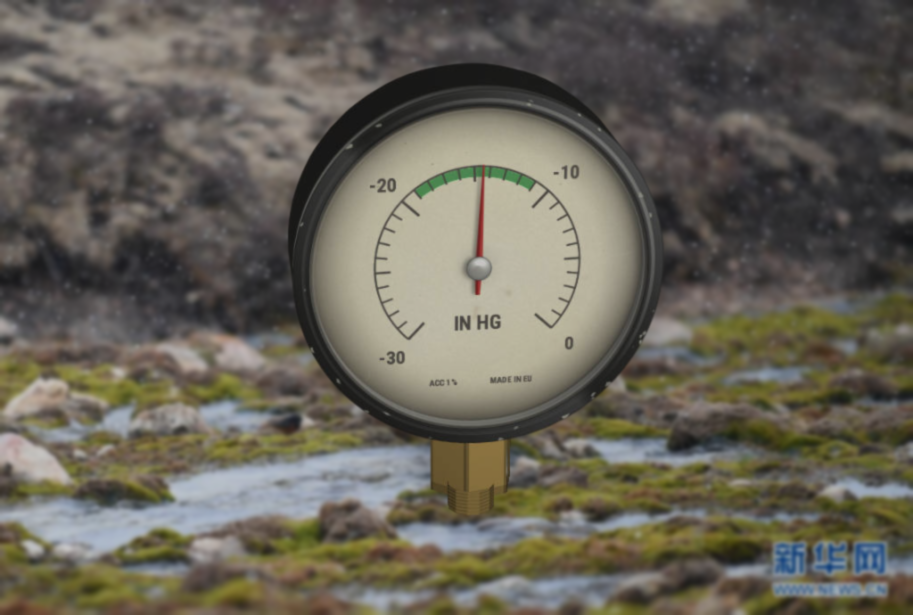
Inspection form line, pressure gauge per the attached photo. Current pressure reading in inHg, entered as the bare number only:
-14.5
